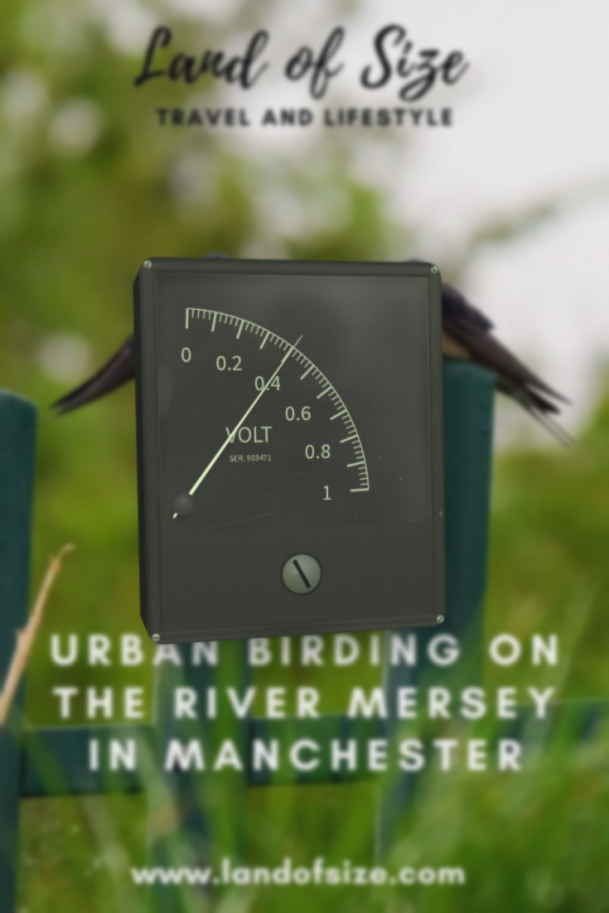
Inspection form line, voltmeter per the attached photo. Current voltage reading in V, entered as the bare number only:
0.4
